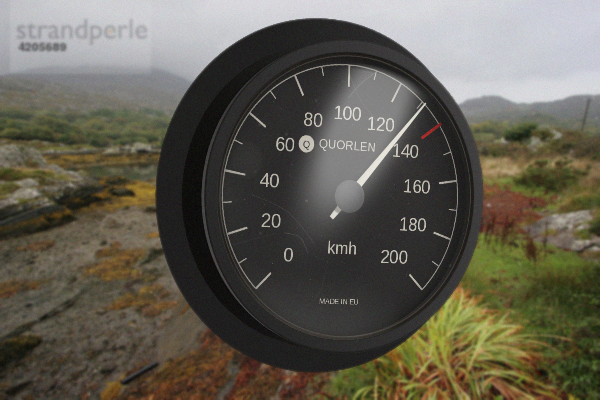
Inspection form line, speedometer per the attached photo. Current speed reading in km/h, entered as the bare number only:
130
